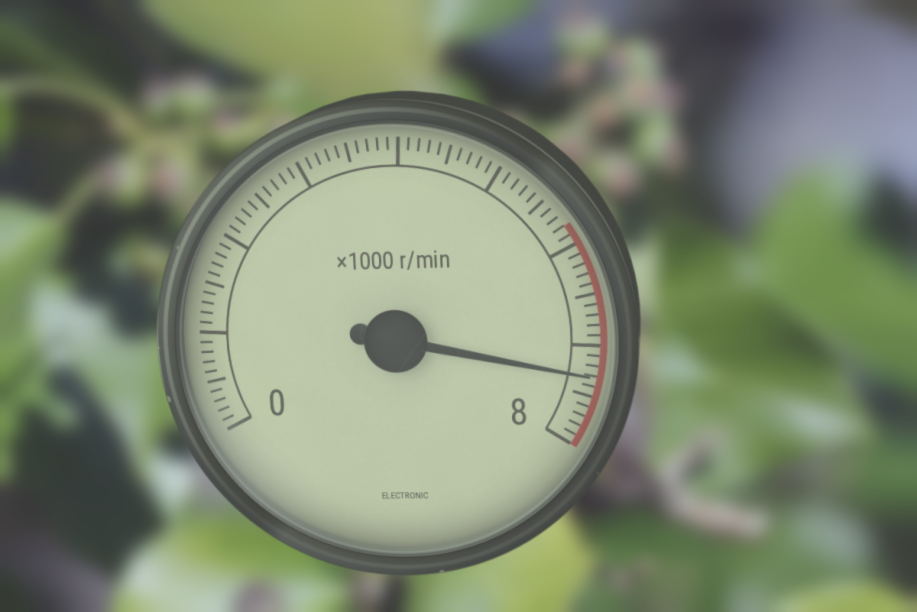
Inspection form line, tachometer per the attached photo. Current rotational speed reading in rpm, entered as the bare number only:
7300
